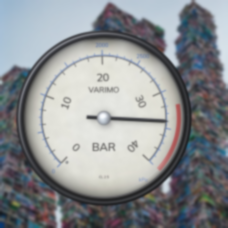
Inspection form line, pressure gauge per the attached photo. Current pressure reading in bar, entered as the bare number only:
34
